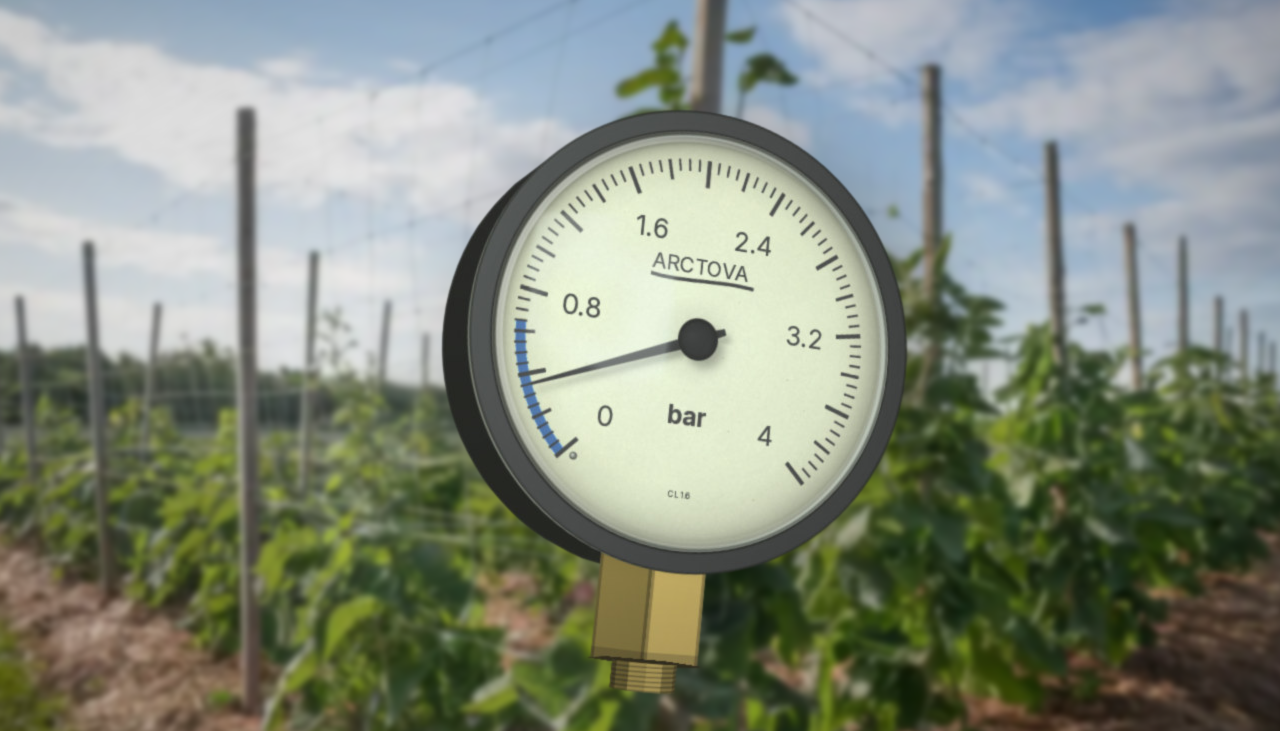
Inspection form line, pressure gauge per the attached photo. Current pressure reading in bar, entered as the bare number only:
0.35
